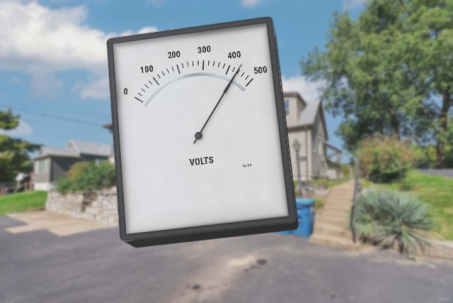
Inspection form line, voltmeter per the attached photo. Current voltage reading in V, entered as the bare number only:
440
